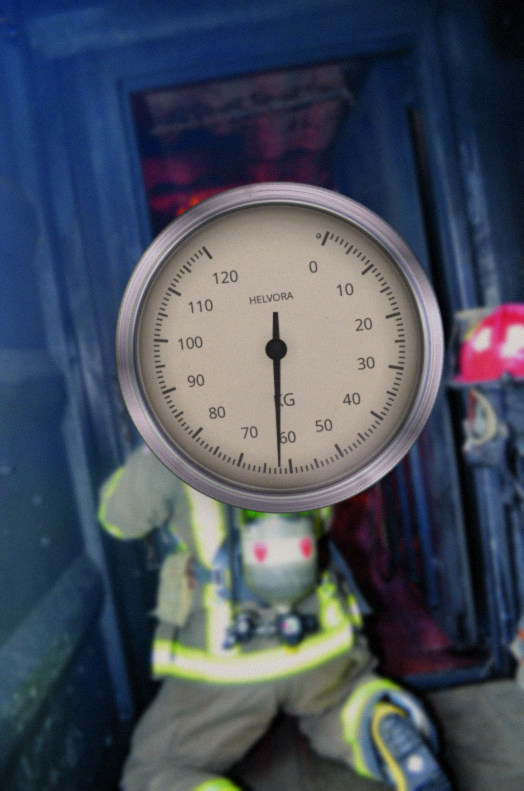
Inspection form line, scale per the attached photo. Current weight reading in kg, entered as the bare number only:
62
